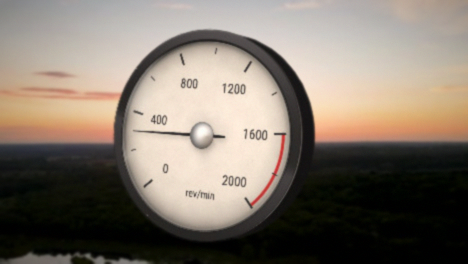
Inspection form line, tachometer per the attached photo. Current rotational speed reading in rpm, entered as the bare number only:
300
